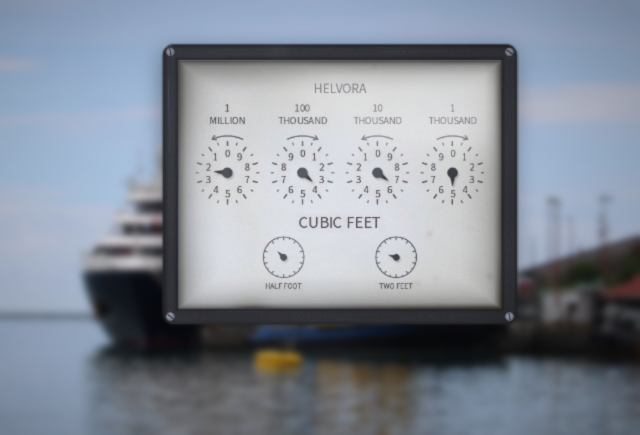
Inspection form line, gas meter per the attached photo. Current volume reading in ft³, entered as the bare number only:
236500
